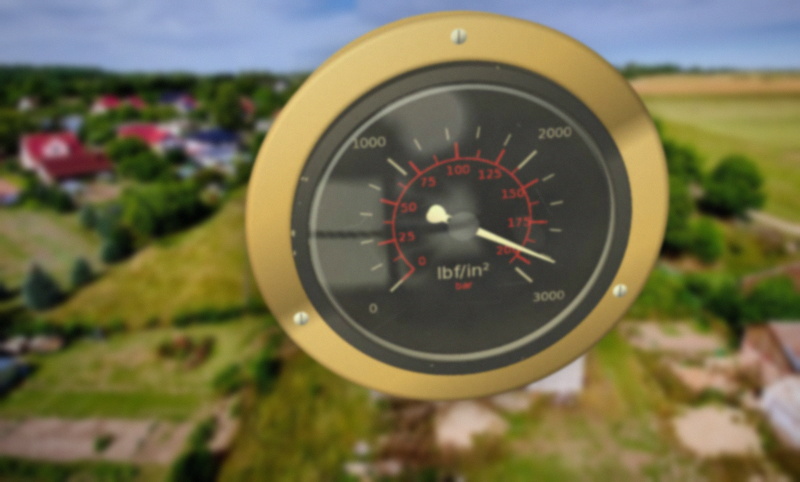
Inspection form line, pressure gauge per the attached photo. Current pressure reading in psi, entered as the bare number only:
2800
